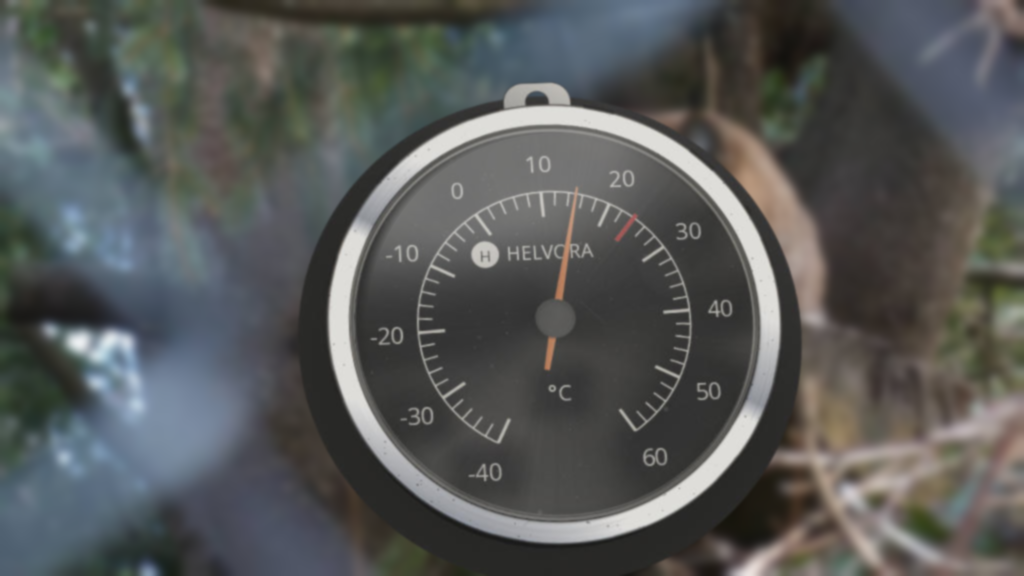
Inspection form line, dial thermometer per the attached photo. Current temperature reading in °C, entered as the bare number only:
15
